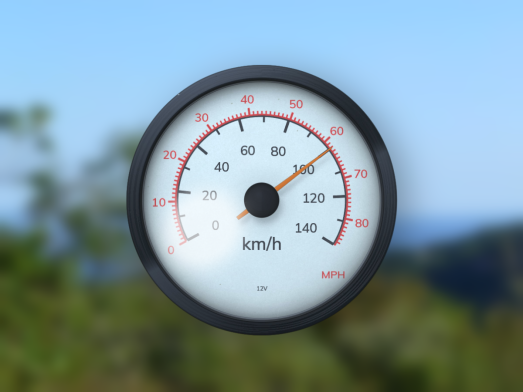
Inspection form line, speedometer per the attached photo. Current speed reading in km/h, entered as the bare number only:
100
